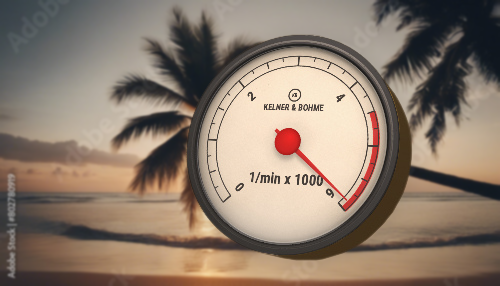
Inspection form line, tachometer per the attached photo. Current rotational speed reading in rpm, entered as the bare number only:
5875
